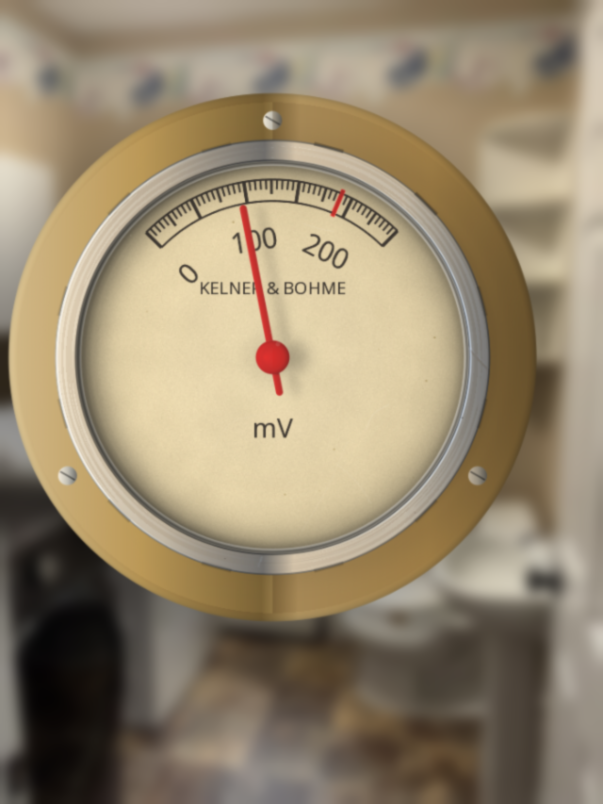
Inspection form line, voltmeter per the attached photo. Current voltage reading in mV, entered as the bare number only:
95
